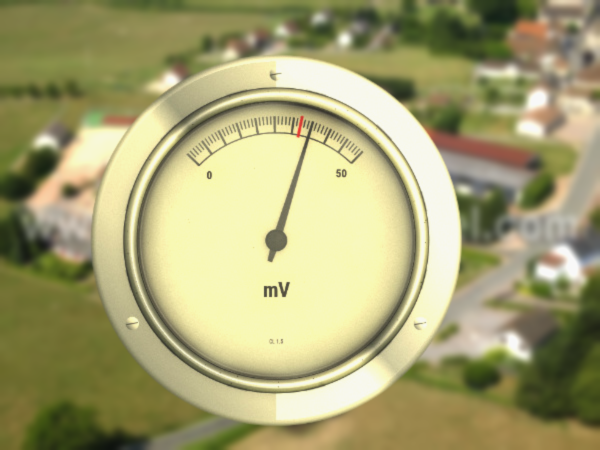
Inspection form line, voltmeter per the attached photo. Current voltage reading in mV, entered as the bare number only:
35
